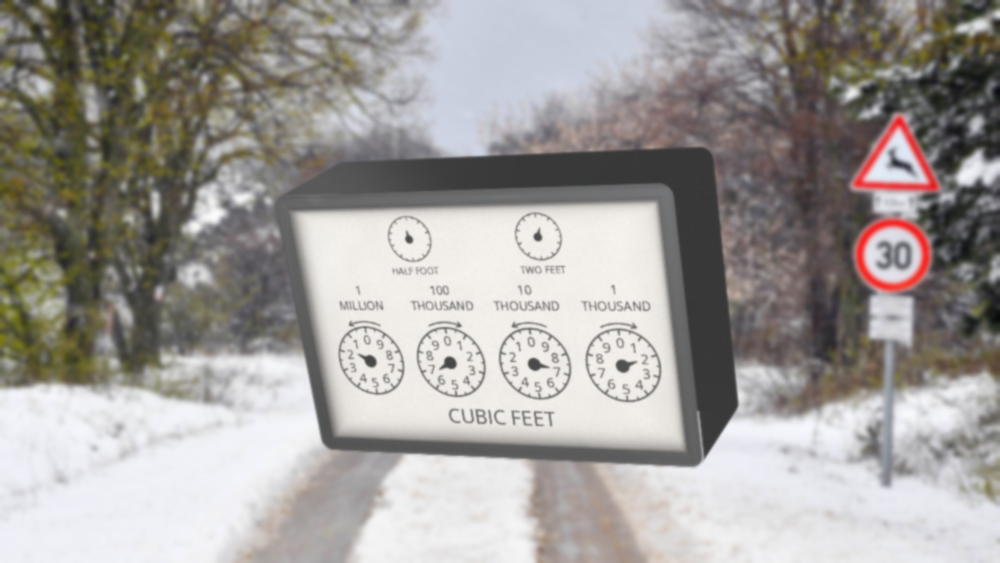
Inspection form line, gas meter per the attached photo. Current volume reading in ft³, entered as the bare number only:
167200
